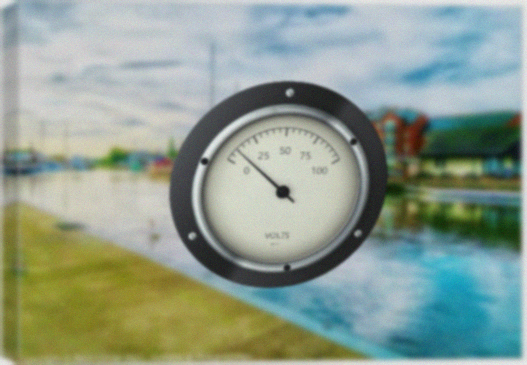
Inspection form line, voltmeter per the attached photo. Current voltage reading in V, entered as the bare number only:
10
